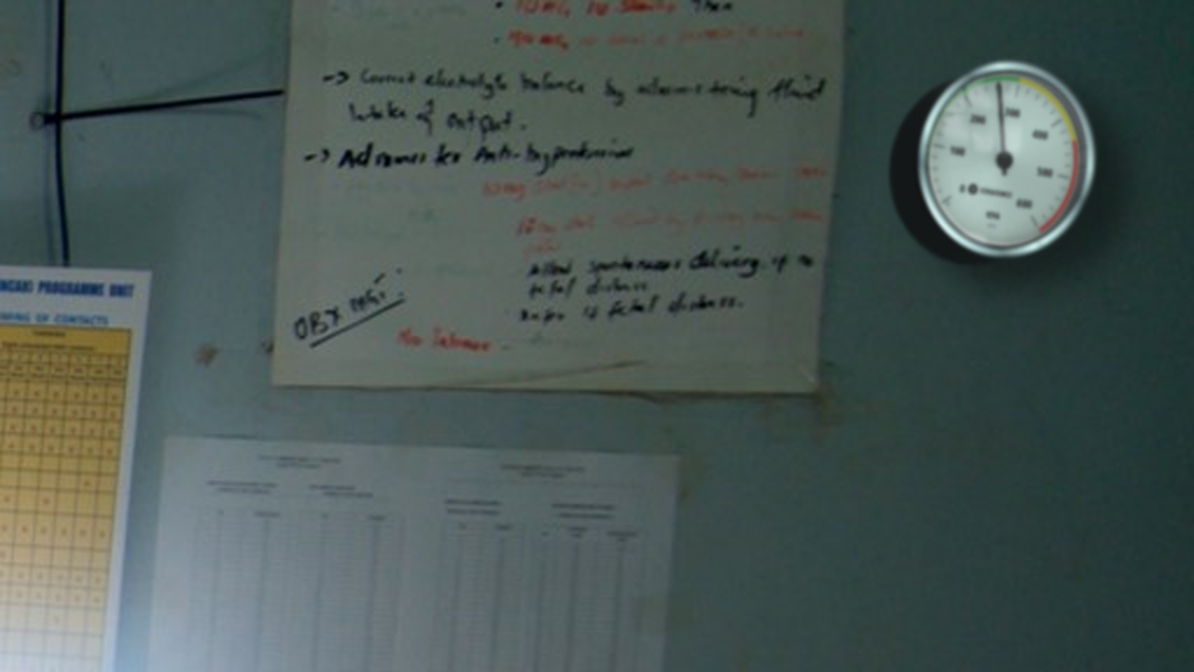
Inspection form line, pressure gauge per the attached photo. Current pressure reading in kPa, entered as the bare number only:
260
